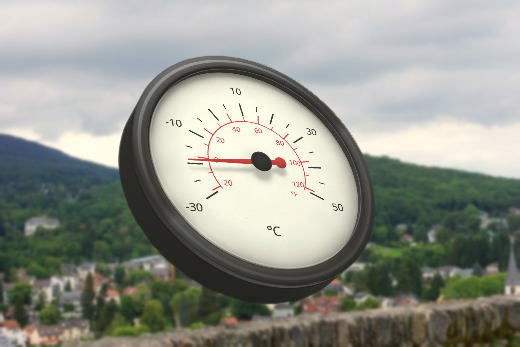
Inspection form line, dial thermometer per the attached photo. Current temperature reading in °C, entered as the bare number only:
-20
